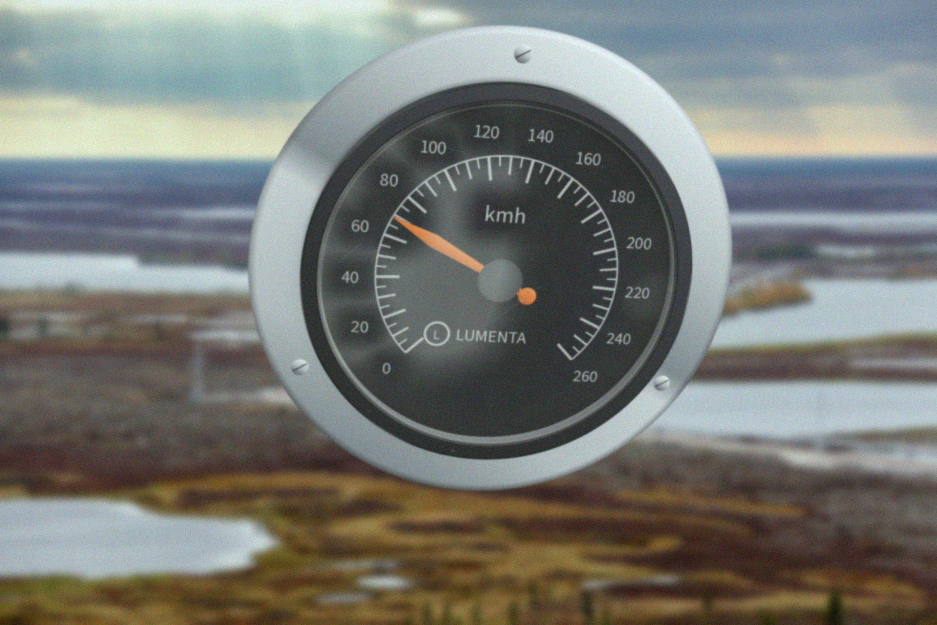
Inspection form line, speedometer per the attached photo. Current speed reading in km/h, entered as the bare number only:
70
